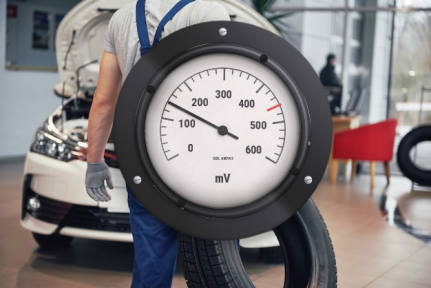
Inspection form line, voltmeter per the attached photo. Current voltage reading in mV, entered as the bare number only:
140
